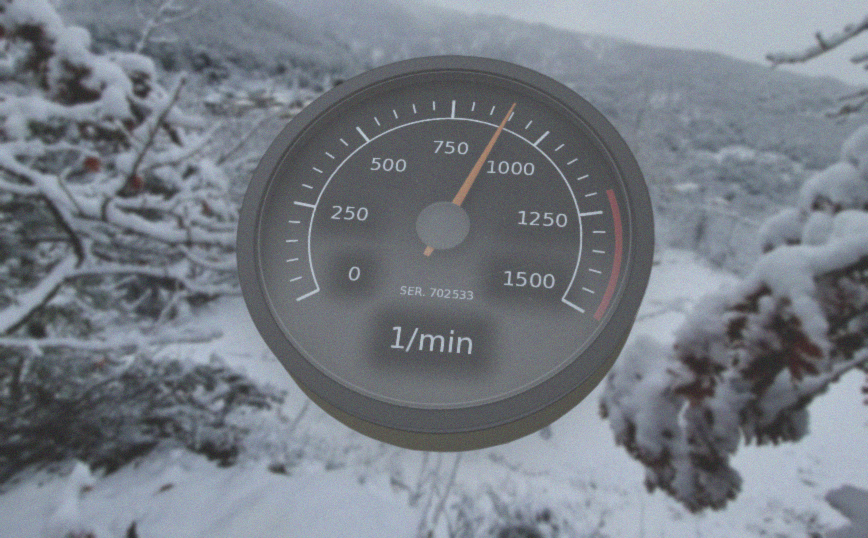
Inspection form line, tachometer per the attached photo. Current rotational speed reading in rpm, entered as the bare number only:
900
